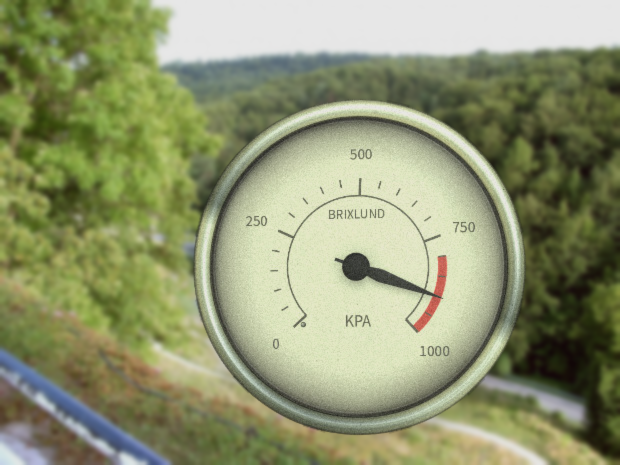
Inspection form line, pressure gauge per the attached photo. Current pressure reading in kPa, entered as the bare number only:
900
